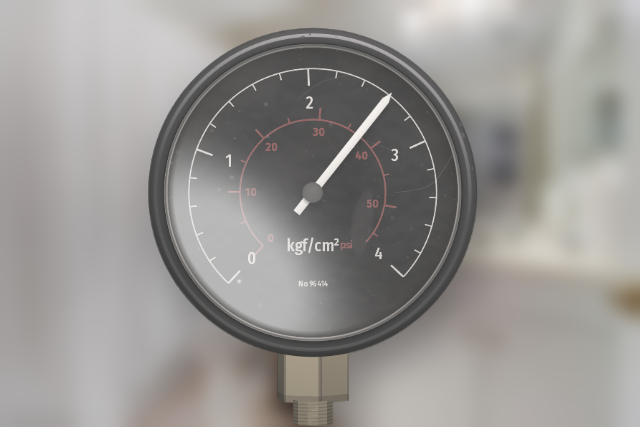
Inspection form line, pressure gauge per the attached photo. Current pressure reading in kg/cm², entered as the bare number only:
2.6
